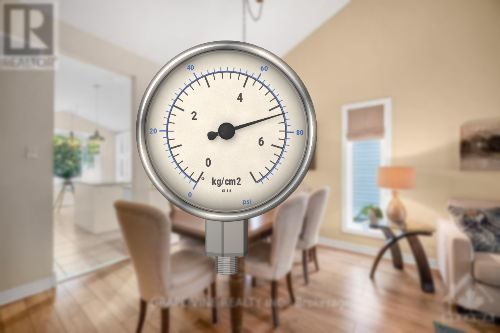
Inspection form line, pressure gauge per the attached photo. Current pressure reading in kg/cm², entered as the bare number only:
5.2
